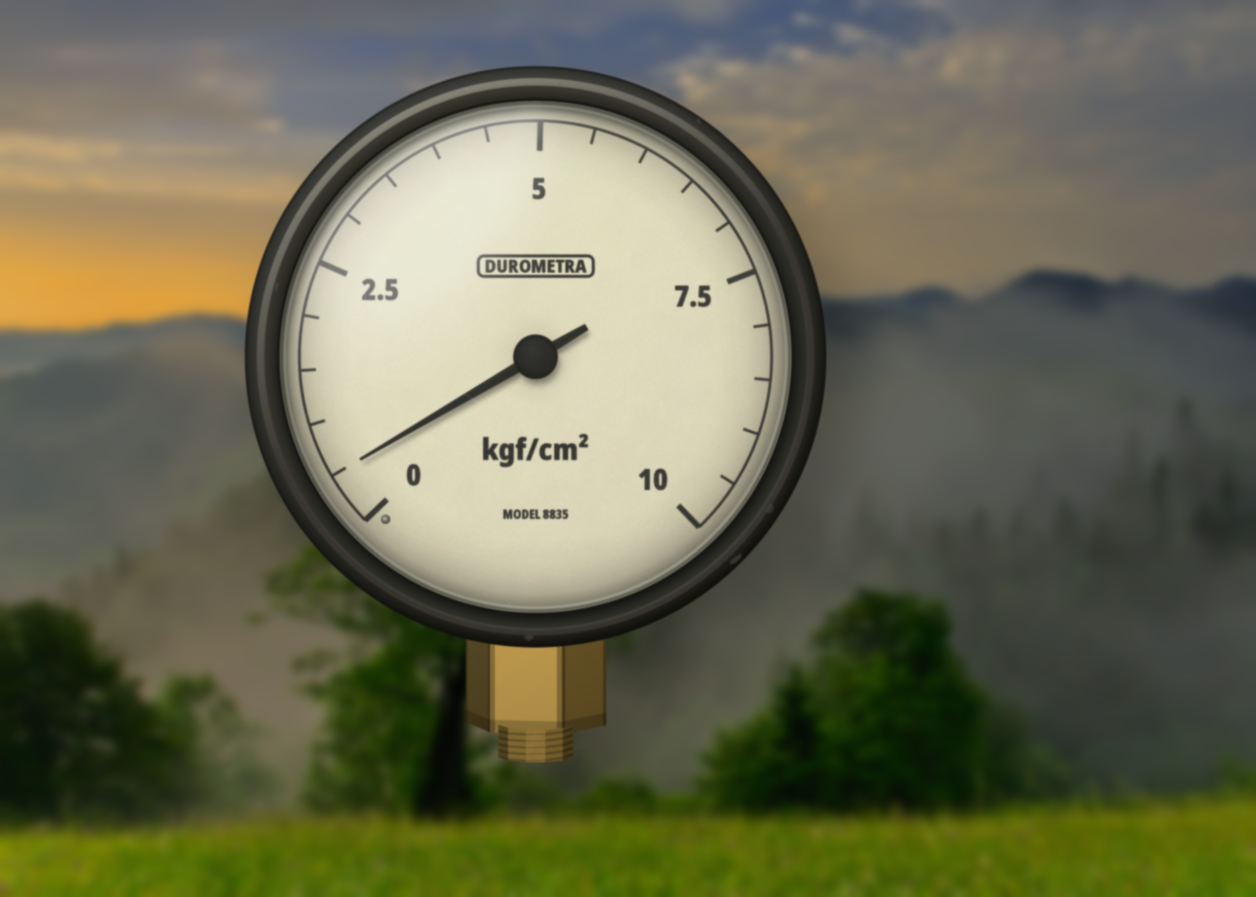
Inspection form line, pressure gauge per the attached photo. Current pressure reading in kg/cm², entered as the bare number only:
0.5
